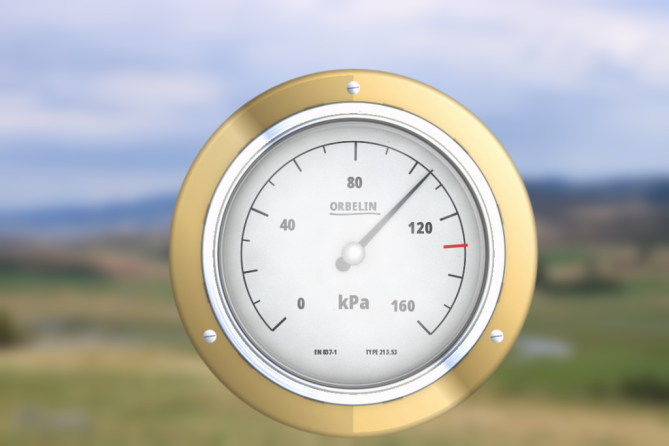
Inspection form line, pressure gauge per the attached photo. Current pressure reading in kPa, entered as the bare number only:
105
